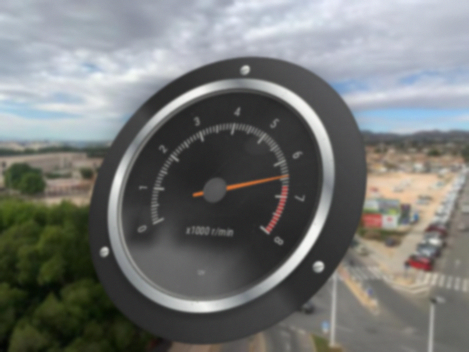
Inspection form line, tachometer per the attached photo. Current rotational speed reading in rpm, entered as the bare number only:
6500
